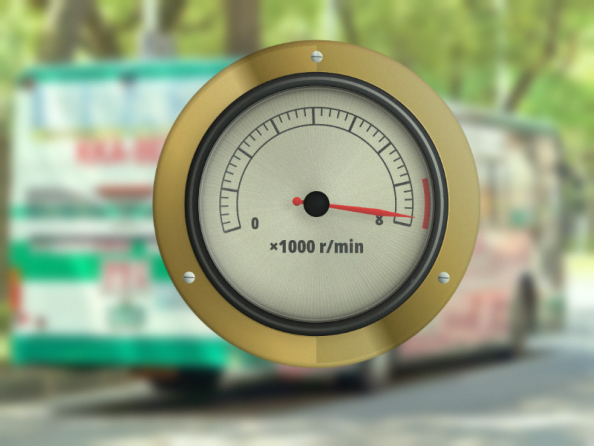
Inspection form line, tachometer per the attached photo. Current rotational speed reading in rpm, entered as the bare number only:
7800
